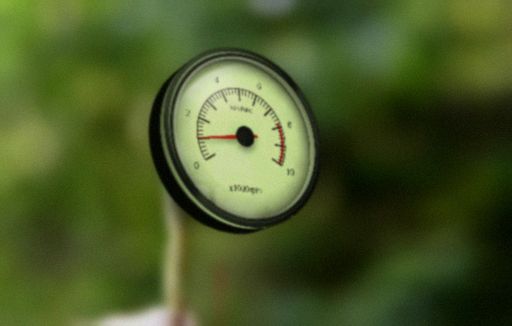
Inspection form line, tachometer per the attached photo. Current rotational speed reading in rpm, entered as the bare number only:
1000
